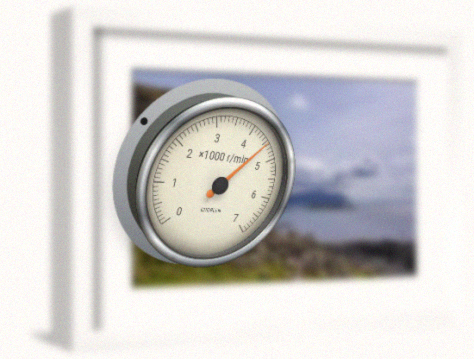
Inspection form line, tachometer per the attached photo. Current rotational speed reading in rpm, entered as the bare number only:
4500
